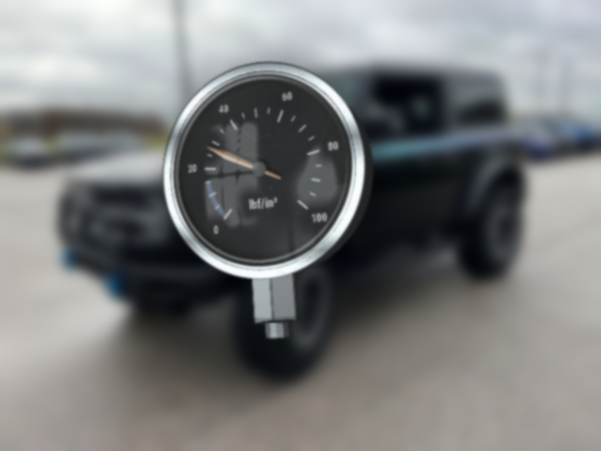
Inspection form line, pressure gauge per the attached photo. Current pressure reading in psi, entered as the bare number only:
27.5
